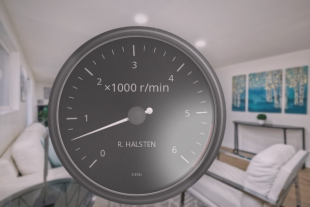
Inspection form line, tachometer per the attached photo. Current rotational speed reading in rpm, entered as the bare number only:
600
